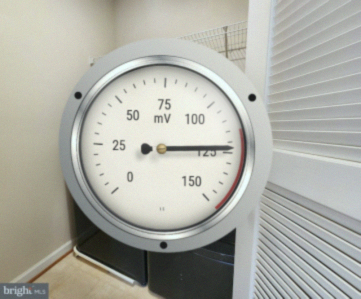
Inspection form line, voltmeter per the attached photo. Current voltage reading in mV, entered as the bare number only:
122.5
